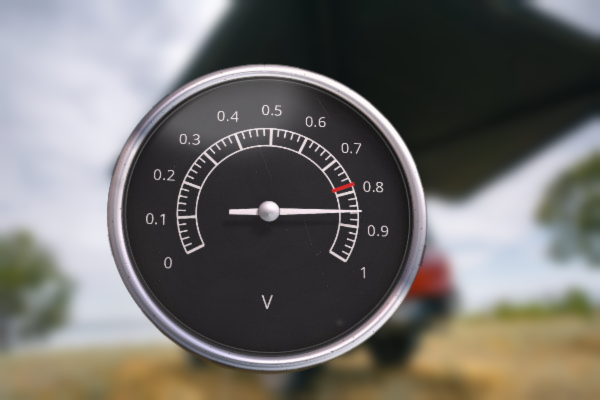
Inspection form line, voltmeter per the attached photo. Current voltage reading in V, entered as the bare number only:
0.86
